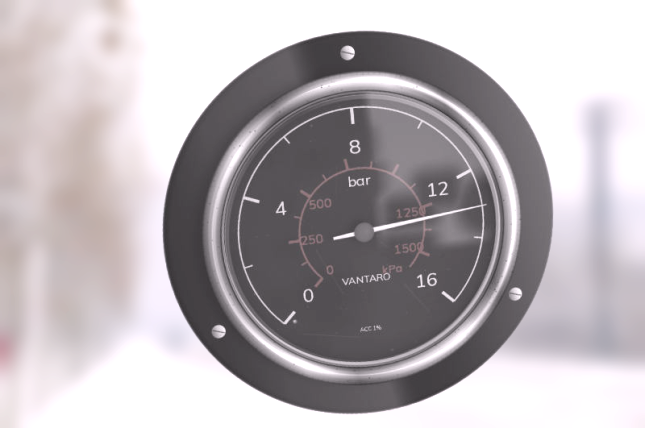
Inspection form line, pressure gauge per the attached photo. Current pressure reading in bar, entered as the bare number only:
13
